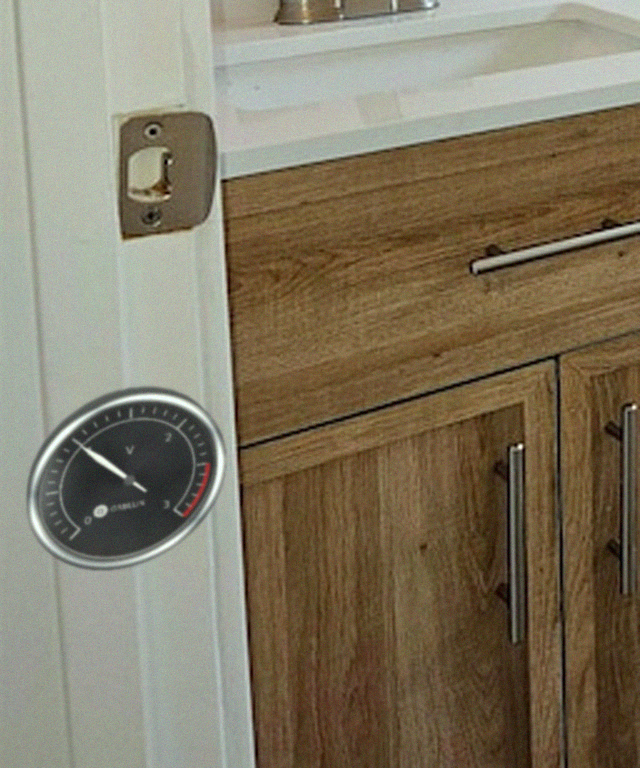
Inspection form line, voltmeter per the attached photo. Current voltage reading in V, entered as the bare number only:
1
